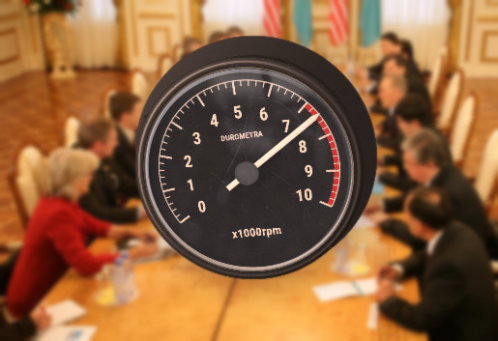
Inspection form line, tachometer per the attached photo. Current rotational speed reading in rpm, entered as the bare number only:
7400
